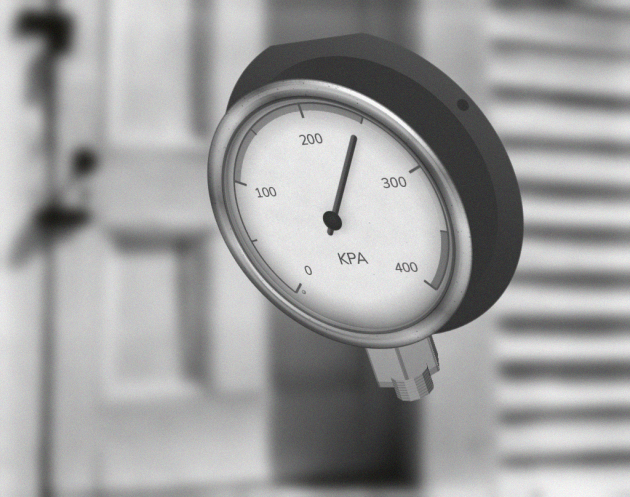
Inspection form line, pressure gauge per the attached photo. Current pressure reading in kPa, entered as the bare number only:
250
